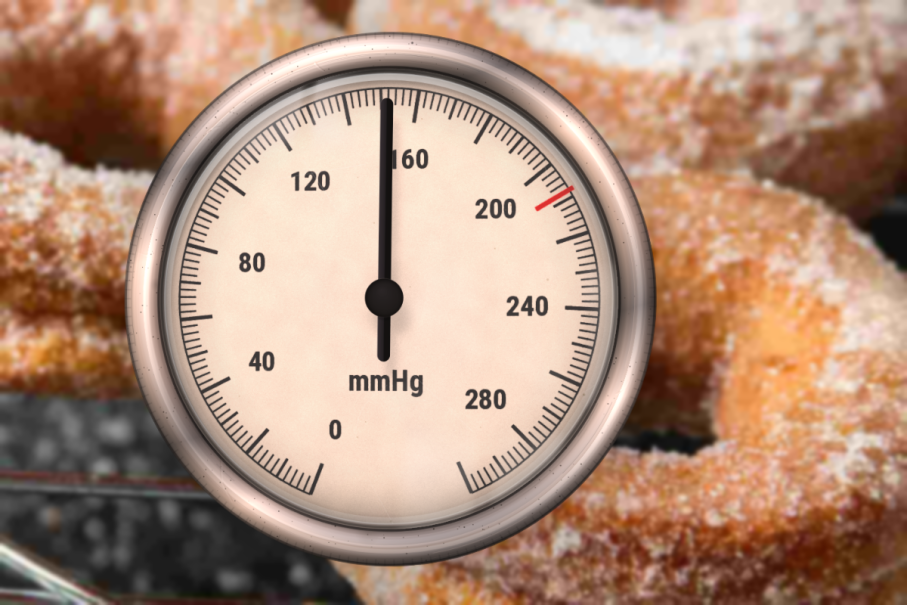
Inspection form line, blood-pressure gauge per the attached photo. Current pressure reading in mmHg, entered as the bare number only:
152
